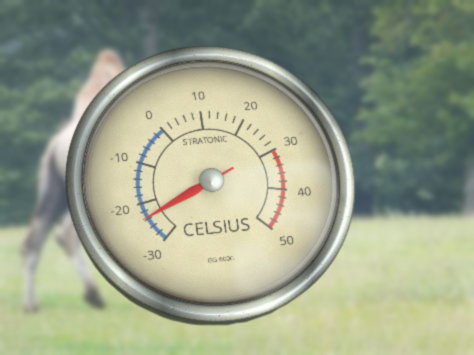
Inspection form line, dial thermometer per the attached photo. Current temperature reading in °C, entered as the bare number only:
-24
